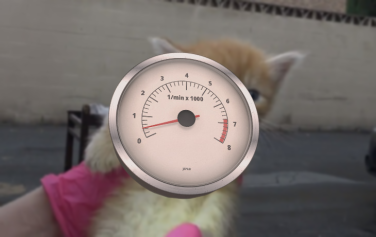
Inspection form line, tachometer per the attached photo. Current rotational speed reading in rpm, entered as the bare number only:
400
